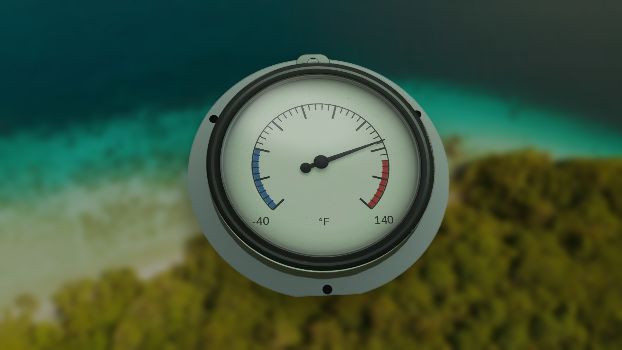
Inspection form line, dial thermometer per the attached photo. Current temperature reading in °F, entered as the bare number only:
96
